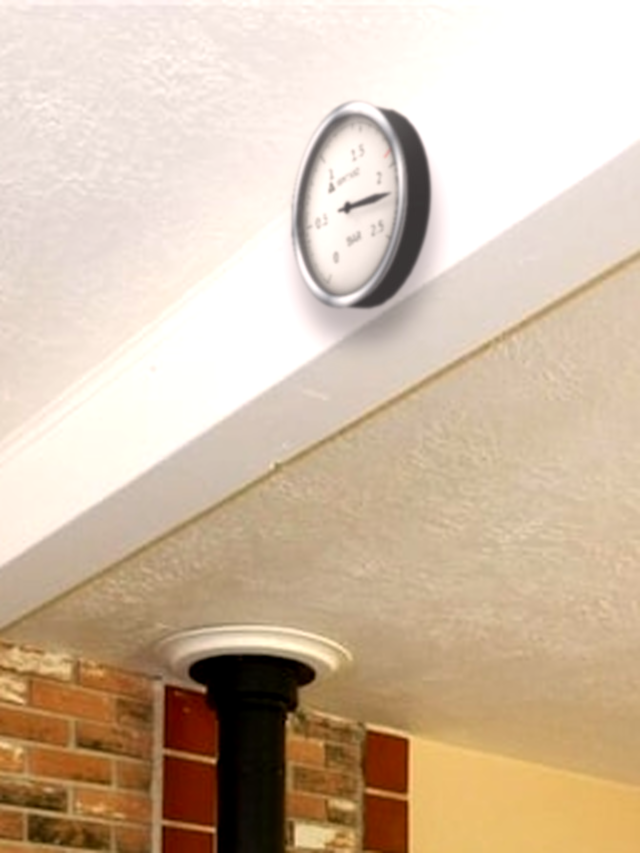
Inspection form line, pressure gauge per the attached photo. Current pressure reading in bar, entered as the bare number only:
2.2
